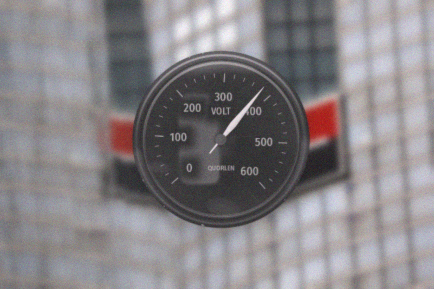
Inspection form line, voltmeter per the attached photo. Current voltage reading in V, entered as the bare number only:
380
